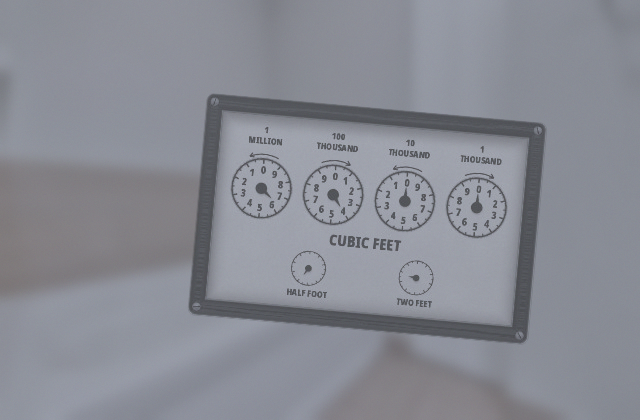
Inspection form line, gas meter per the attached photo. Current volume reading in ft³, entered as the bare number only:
640000
